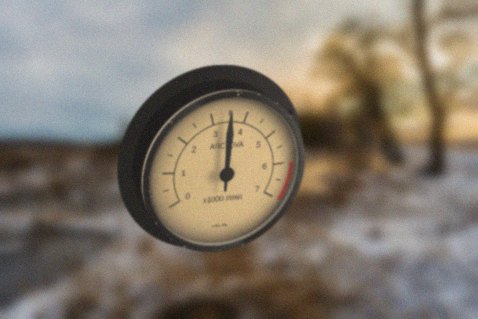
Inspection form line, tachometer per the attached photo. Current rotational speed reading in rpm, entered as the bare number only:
3500
